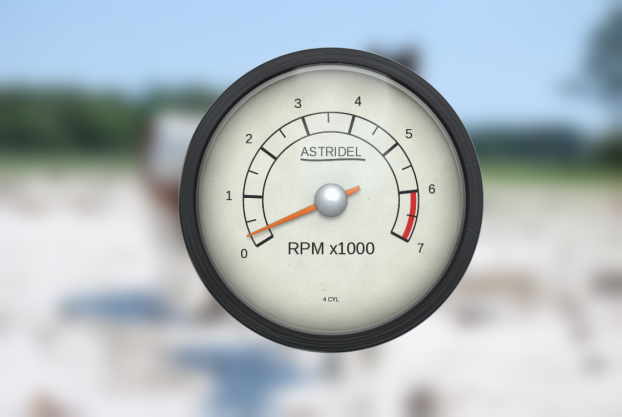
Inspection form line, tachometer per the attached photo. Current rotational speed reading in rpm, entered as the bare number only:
250
